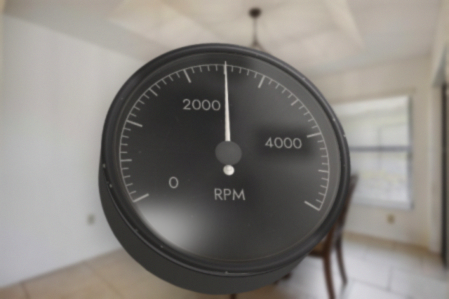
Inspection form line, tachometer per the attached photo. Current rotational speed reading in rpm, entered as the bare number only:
2500
